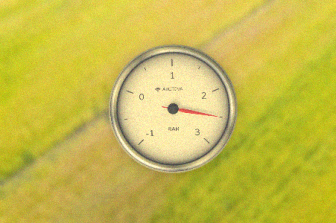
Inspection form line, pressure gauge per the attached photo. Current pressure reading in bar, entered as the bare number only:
2.5
